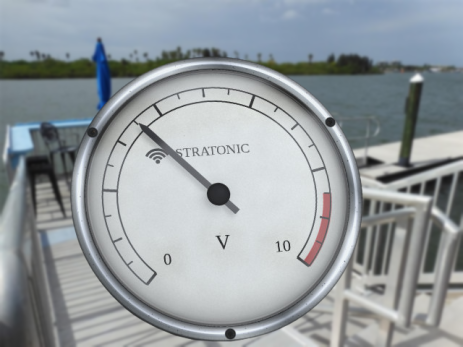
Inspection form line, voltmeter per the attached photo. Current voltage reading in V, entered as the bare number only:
3.5
